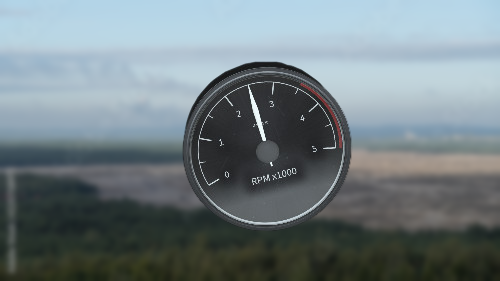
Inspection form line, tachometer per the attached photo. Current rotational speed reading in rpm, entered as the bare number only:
2500
